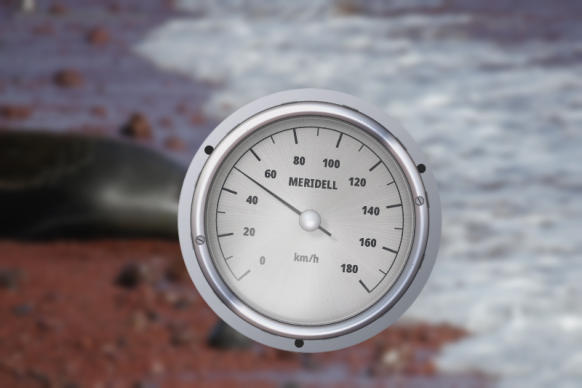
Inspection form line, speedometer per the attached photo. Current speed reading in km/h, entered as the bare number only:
50
